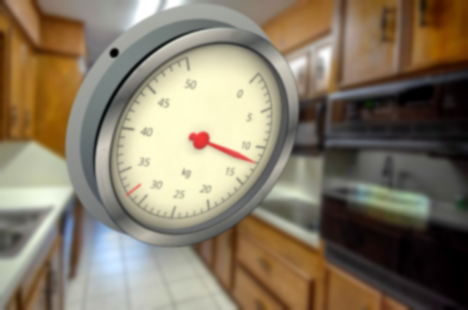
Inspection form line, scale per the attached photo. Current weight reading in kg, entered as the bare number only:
12
